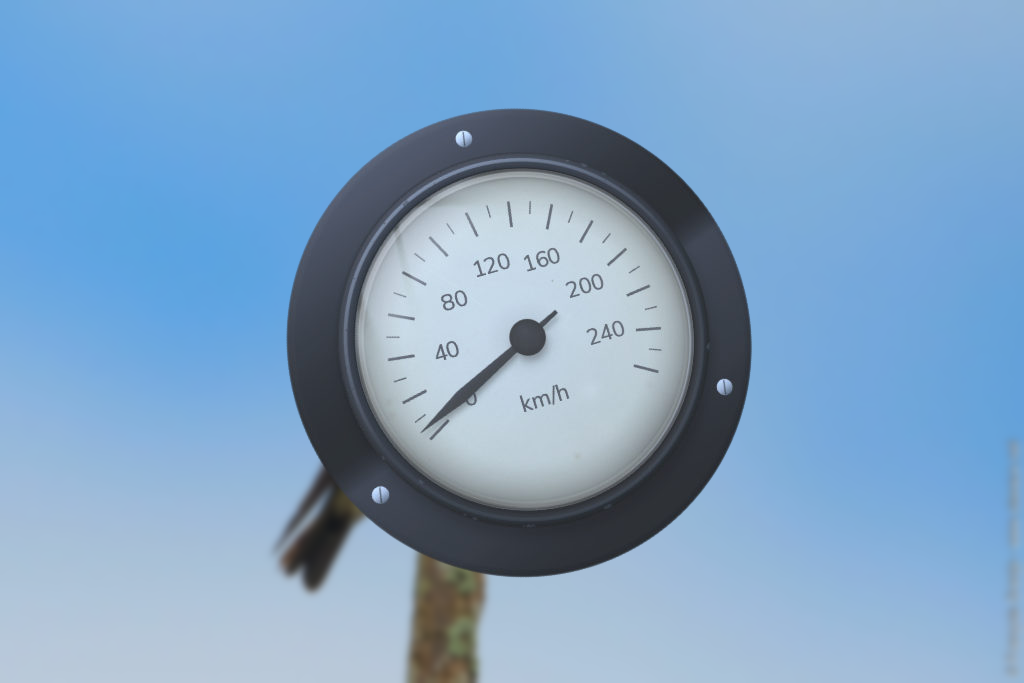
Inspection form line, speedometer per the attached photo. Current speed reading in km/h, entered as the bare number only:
5
